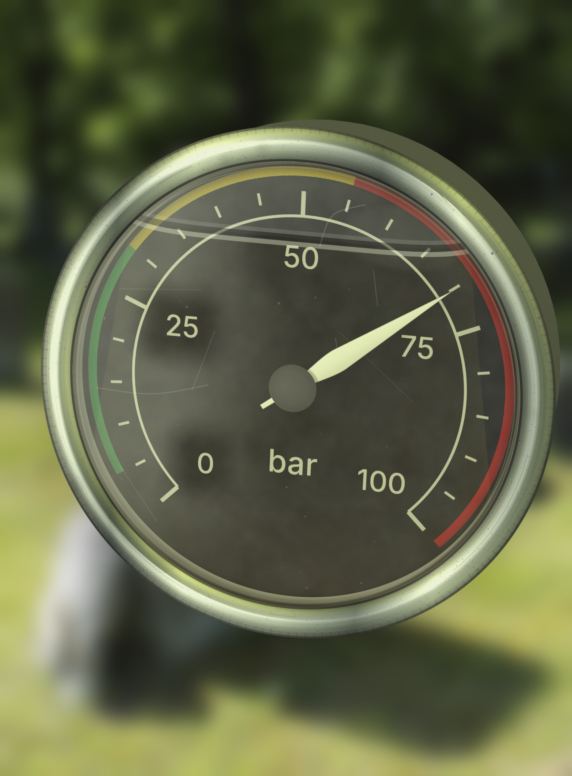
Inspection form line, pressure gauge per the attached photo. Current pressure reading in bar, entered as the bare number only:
70
